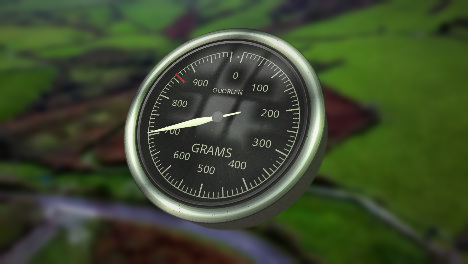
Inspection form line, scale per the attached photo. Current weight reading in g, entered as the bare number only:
700
